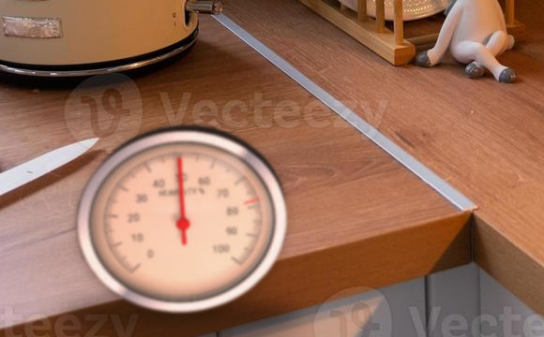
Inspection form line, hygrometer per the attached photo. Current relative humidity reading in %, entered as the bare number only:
50
